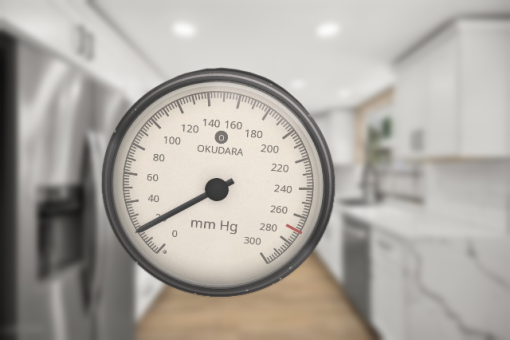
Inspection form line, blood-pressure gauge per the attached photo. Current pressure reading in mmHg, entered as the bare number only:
20
